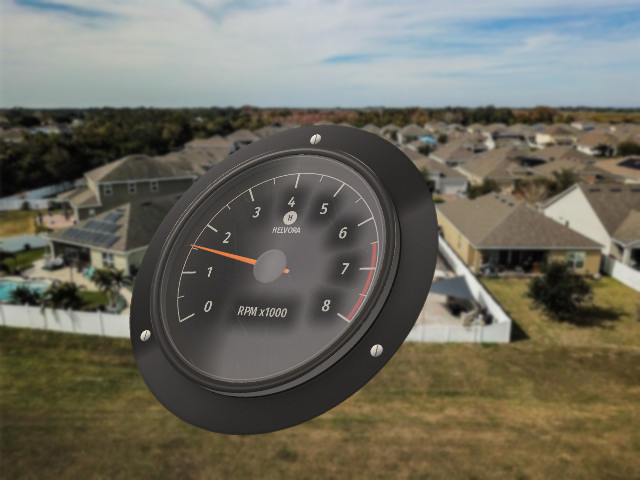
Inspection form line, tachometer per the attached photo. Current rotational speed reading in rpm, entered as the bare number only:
1500
